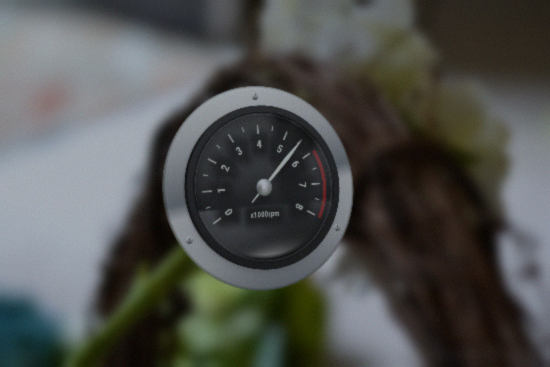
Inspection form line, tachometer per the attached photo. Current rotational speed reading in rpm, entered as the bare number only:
5500
